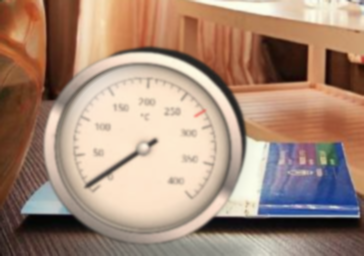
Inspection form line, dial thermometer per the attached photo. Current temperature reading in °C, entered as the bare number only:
10
